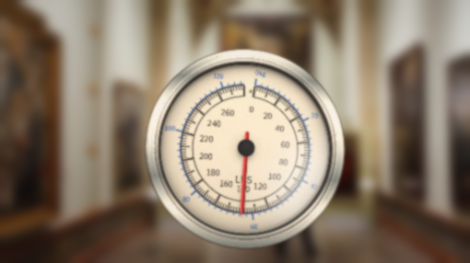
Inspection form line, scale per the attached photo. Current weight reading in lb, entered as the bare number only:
140
